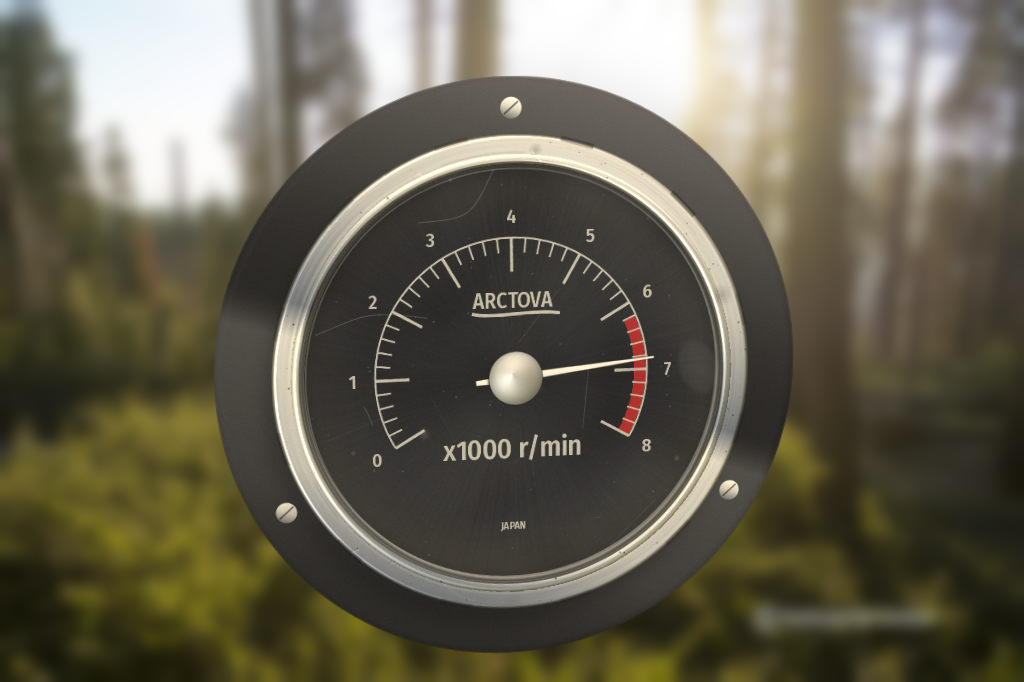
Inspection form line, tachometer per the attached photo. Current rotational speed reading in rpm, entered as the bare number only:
6800
